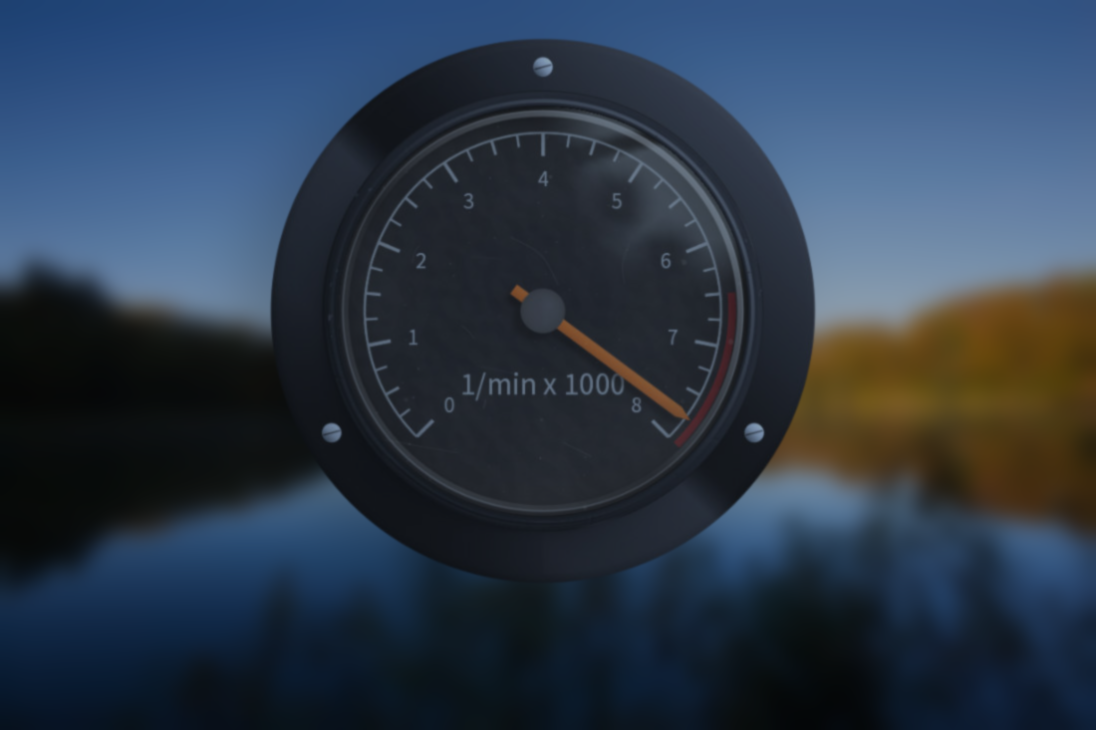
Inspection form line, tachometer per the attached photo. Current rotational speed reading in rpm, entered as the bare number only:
7750
